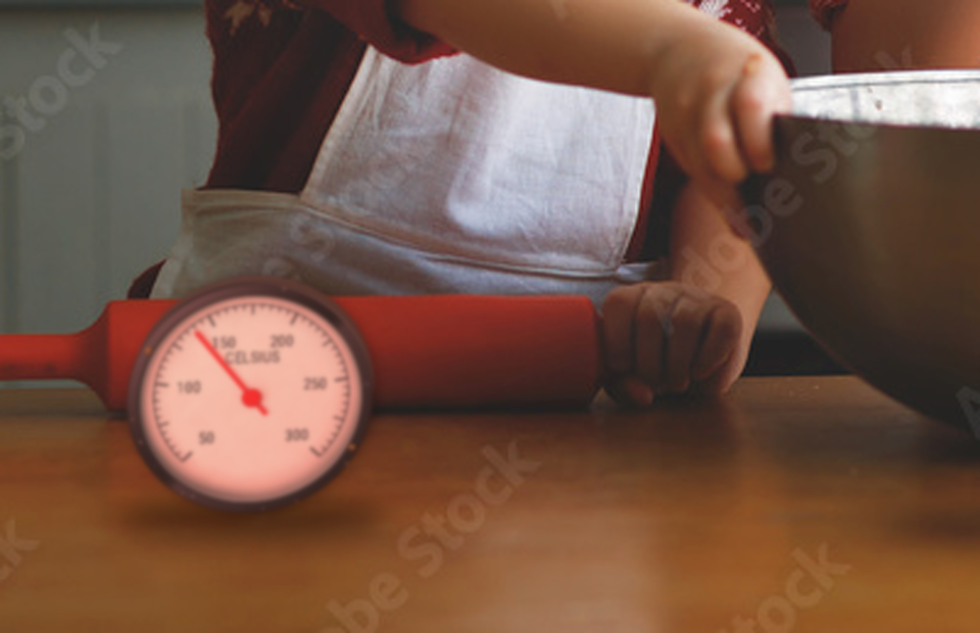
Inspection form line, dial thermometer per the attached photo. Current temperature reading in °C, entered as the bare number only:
140
